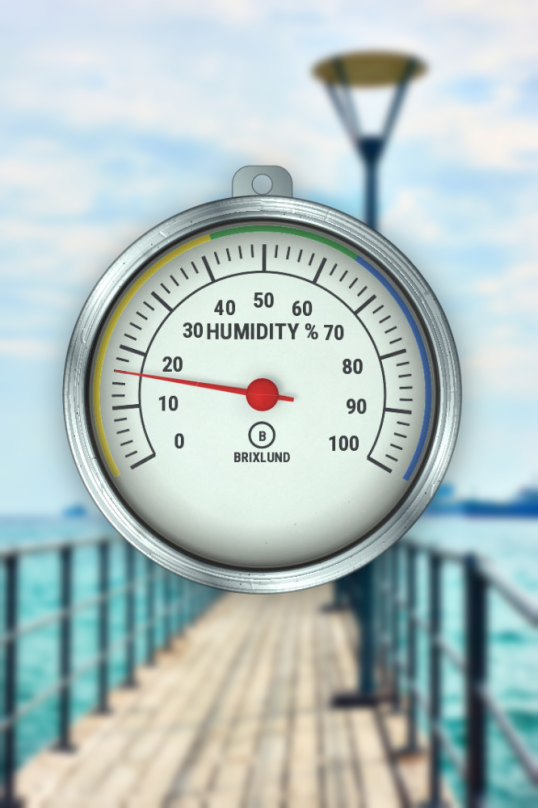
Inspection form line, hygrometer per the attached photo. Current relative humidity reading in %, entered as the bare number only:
16
